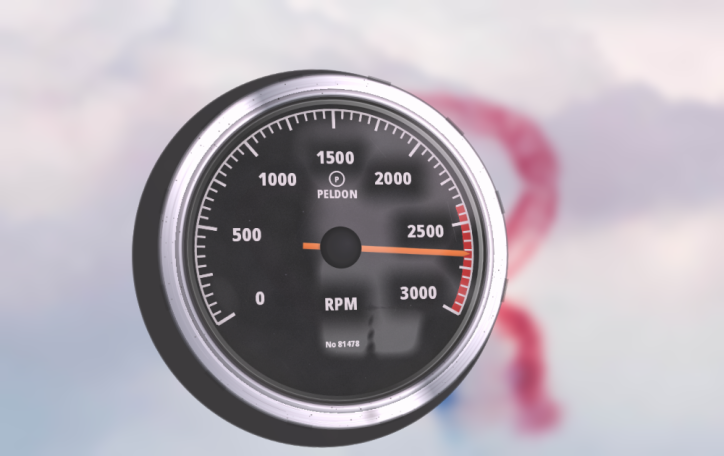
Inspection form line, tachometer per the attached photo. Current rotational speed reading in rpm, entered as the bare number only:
2675
